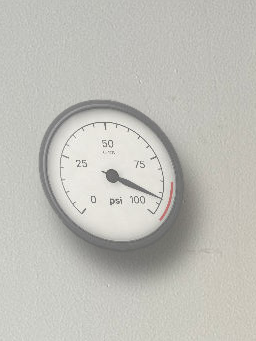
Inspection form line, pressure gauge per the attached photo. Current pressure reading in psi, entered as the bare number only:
92.5
